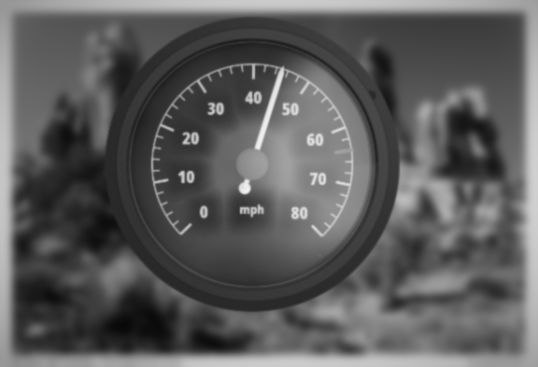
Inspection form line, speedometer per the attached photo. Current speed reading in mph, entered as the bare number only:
45
